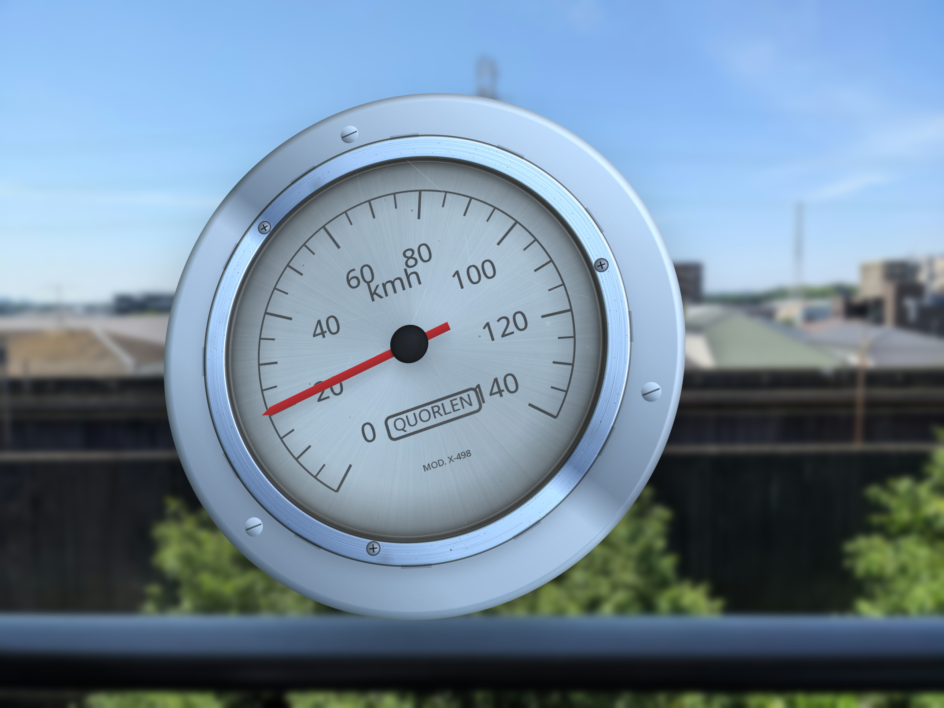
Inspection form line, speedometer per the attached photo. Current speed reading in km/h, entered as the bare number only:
20
